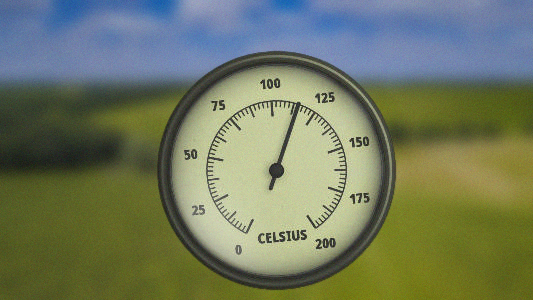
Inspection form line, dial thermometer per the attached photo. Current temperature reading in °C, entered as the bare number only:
115
